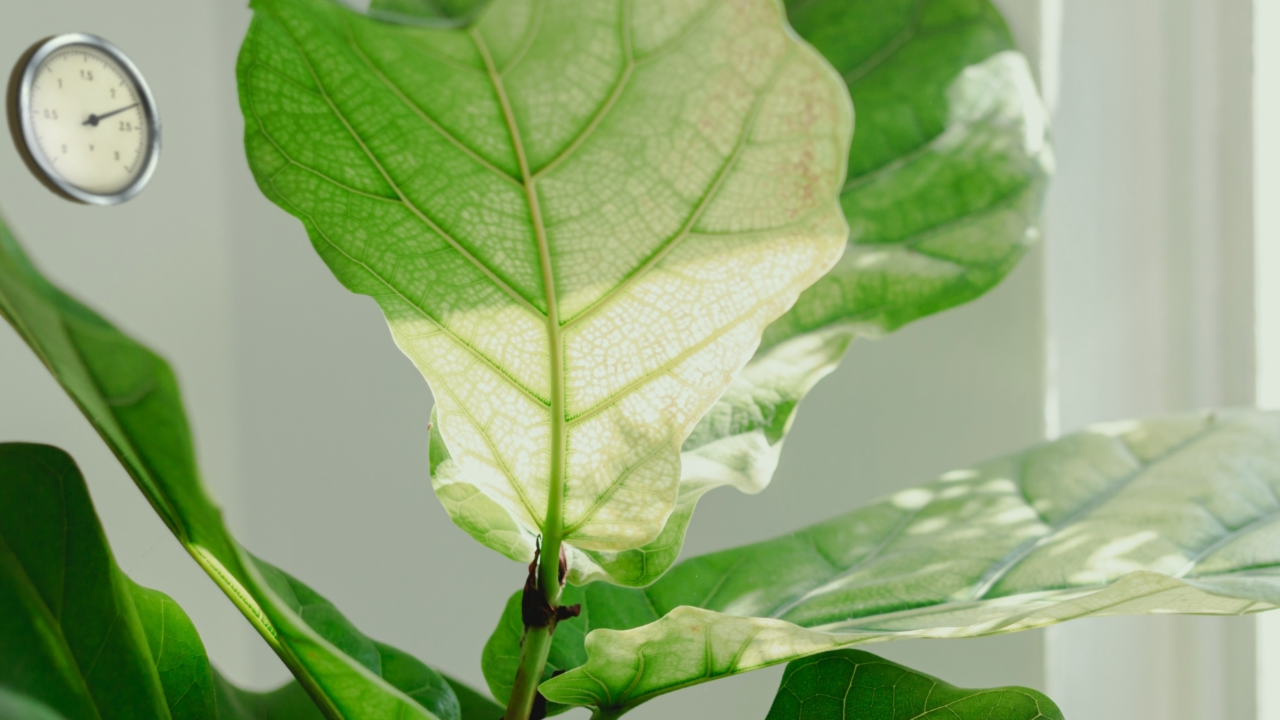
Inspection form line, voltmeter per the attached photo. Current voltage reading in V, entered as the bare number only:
2.25
